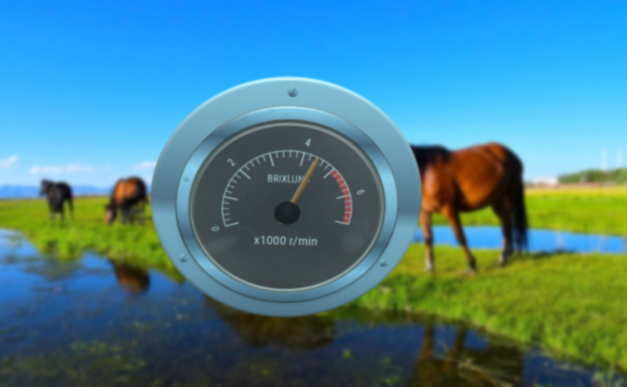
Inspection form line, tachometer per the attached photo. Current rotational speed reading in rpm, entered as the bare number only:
4400
